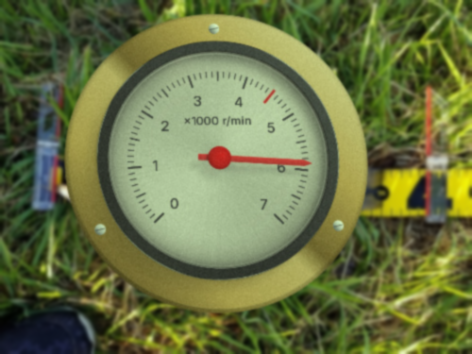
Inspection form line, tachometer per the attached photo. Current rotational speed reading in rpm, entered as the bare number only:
5900
